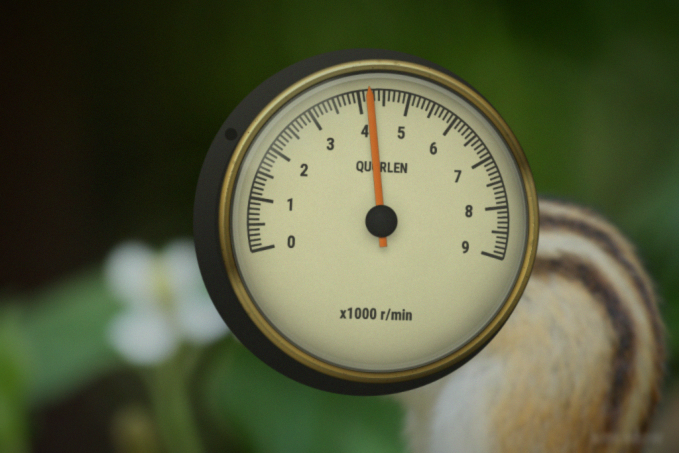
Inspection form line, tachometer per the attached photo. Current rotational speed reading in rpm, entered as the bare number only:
4200
